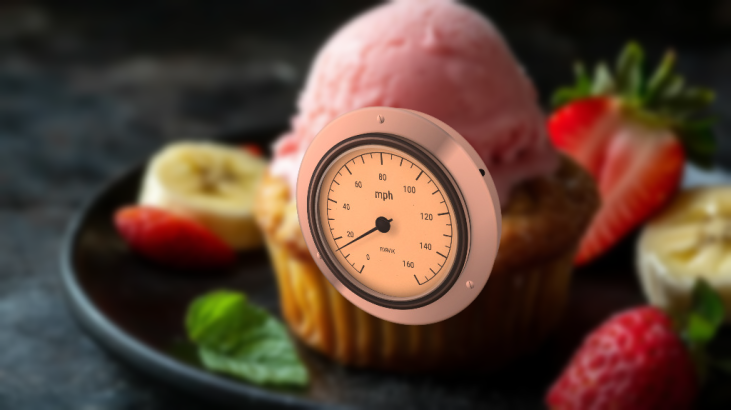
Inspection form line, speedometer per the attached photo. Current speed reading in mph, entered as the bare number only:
15
